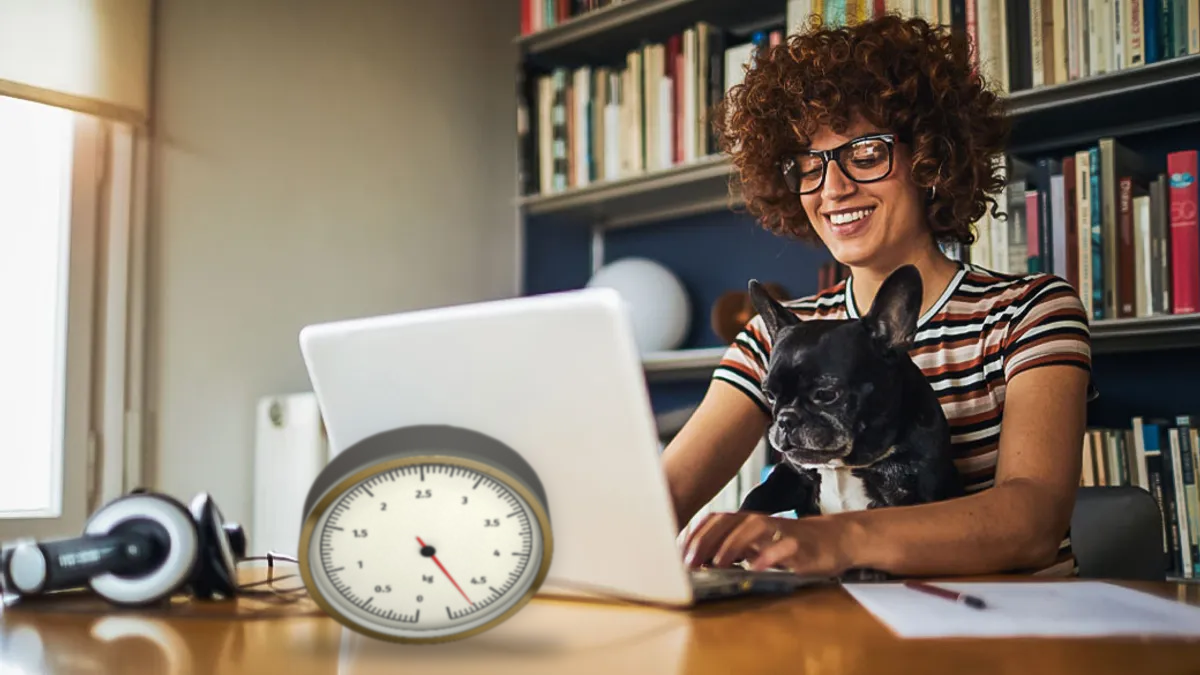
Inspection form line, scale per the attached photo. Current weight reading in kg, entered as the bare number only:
4.75
